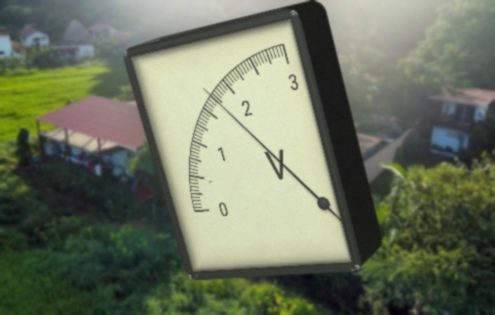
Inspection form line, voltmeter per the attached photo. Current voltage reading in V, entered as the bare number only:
1.75
